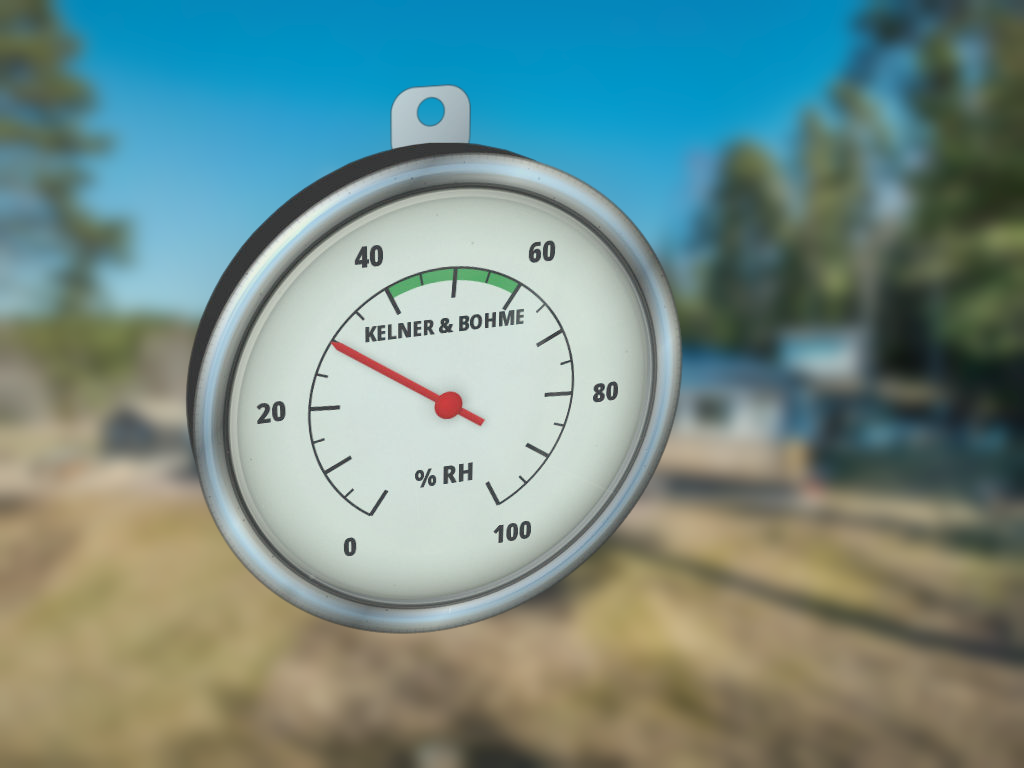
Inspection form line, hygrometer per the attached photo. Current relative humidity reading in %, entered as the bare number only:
30
